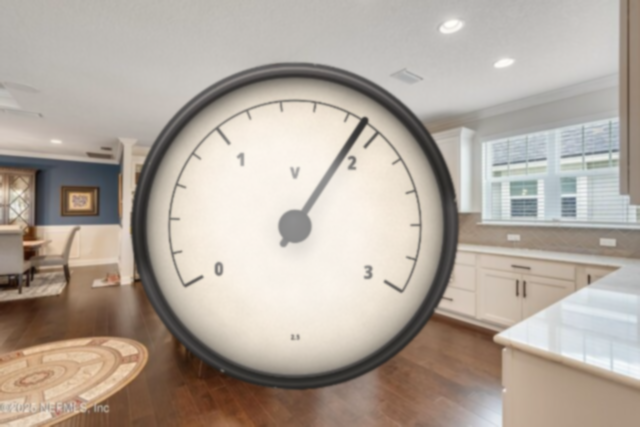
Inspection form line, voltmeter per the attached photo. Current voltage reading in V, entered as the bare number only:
1.9
